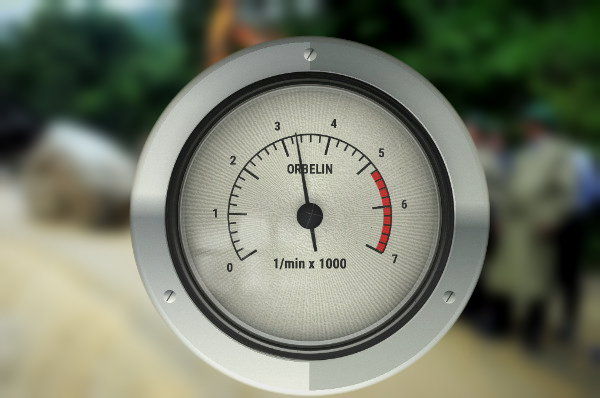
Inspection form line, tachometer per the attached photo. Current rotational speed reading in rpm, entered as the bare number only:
3300
